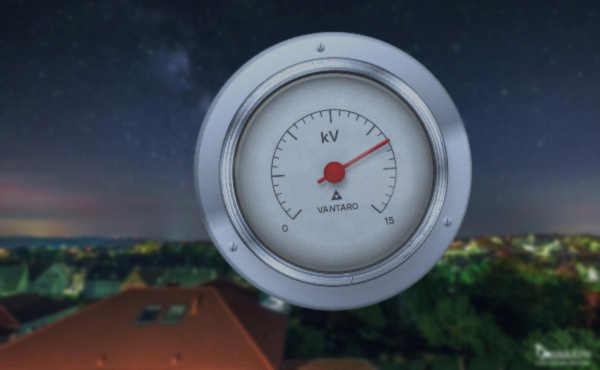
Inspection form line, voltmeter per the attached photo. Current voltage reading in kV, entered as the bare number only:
11
